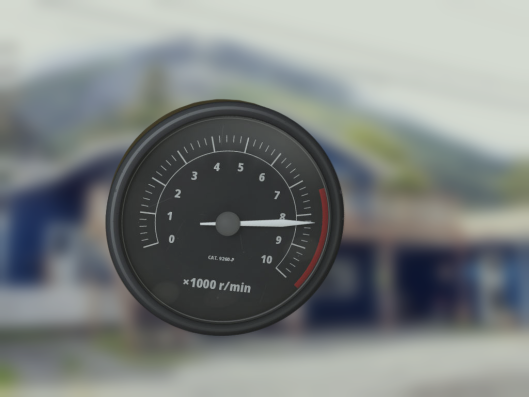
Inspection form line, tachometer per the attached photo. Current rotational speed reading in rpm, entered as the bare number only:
8200
